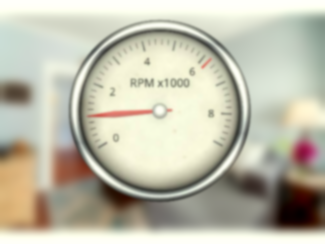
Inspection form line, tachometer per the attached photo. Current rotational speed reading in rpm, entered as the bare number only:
1000
